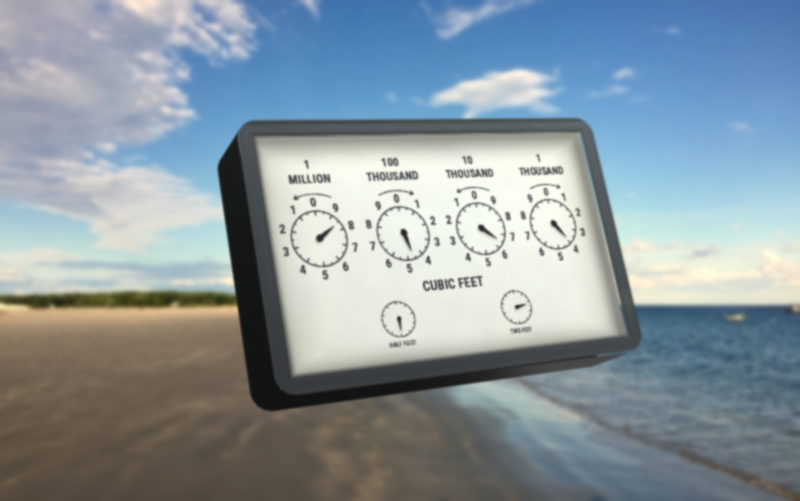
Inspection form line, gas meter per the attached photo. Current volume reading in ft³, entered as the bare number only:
846400
